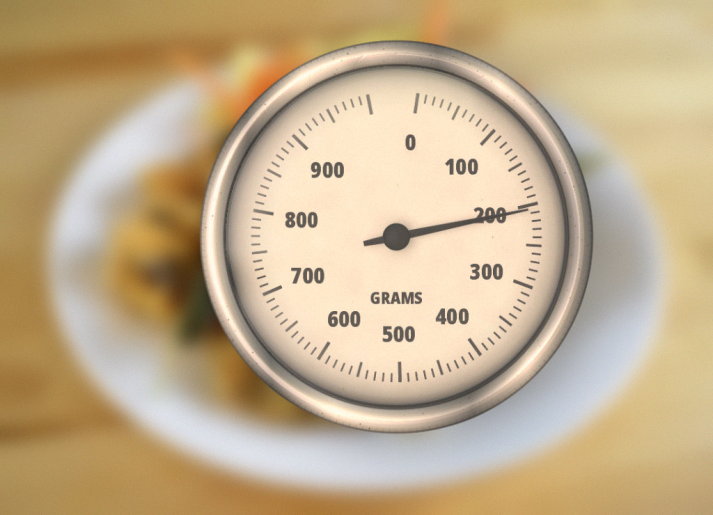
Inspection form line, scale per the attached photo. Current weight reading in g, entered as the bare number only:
205
